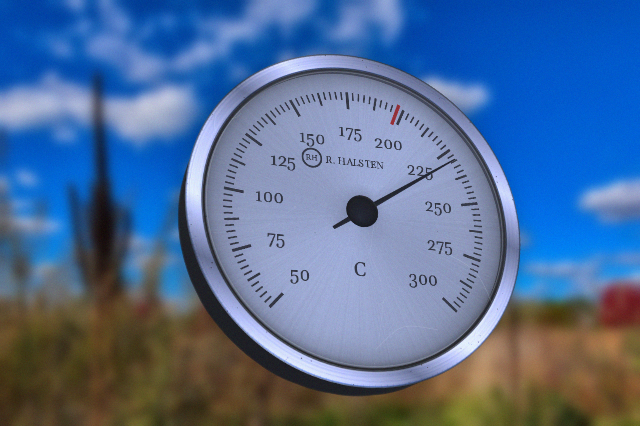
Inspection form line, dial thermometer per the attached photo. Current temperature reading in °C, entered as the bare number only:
230
